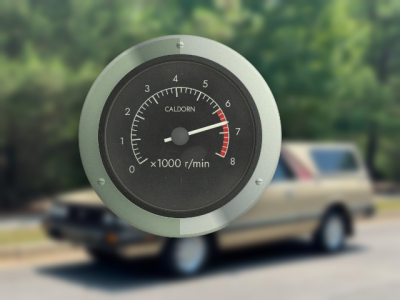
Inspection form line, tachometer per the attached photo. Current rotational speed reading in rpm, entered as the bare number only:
6600
